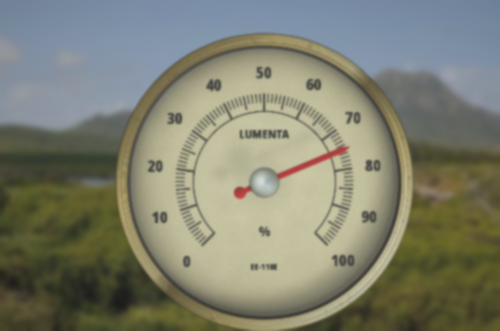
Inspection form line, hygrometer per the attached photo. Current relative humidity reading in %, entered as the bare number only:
75
